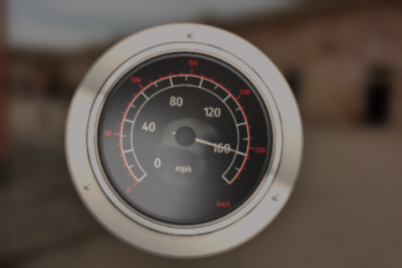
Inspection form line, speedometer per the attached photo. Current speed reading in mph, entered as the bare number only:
160
